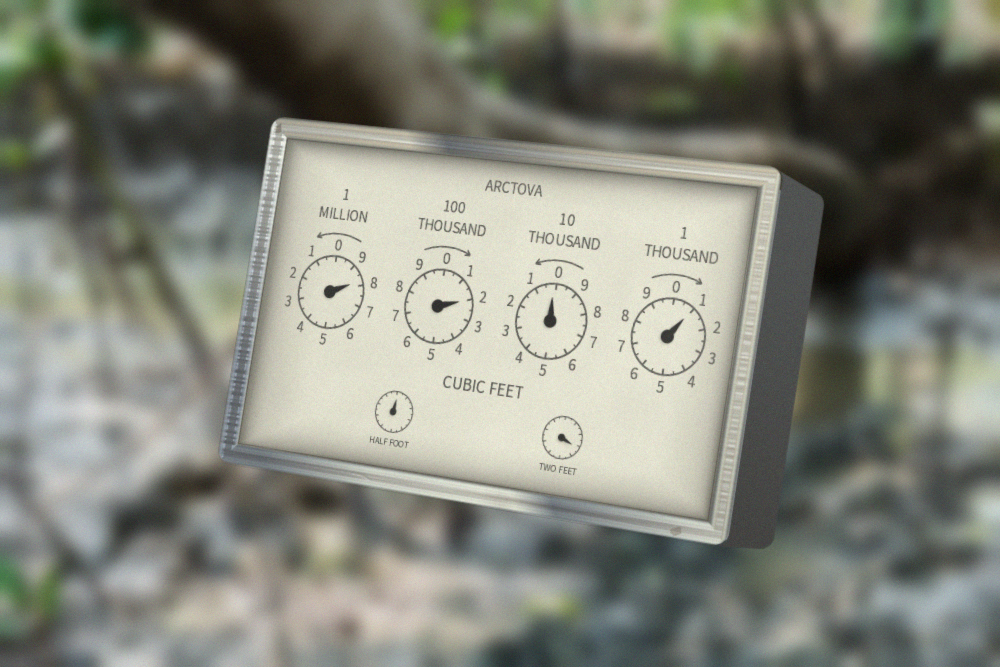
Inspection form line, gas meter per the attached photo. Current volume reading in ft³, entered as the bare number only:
820100
